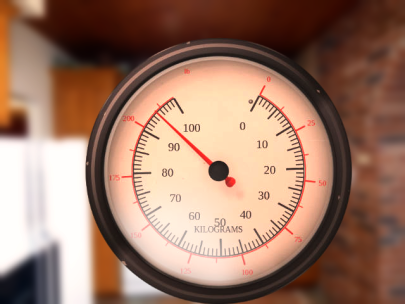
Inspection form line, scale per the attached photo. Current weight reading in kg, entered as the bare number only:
95
